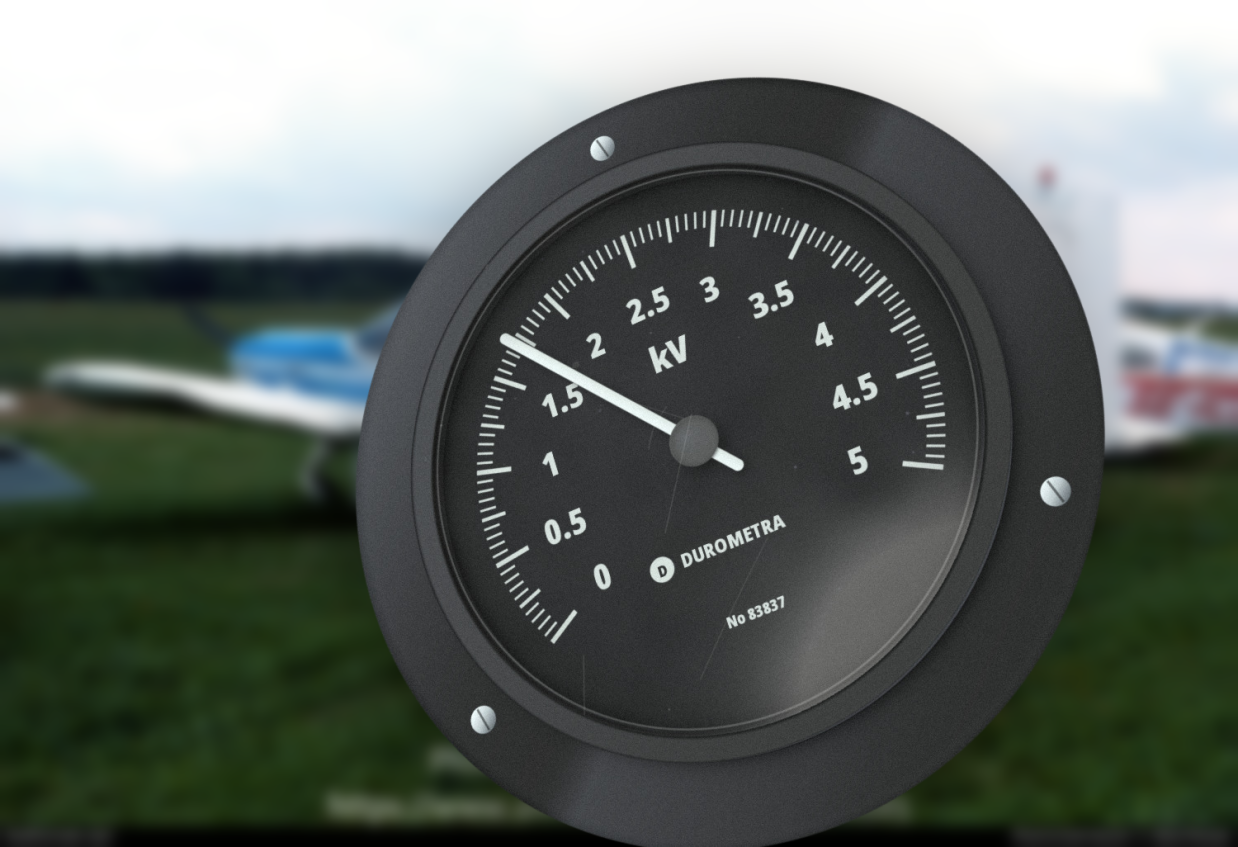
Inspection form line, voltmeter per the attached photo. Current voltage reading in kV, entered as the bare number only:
1.7
